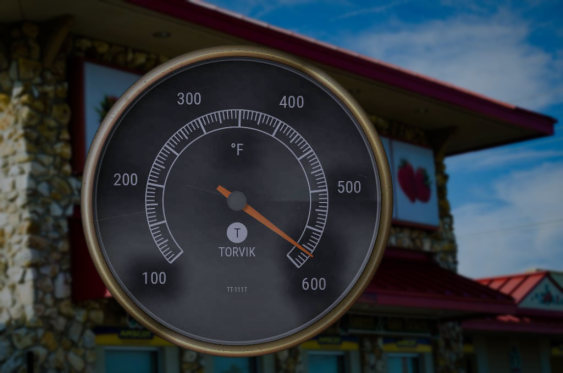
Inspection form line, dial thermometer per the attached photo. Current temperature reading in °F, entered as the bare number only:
580
